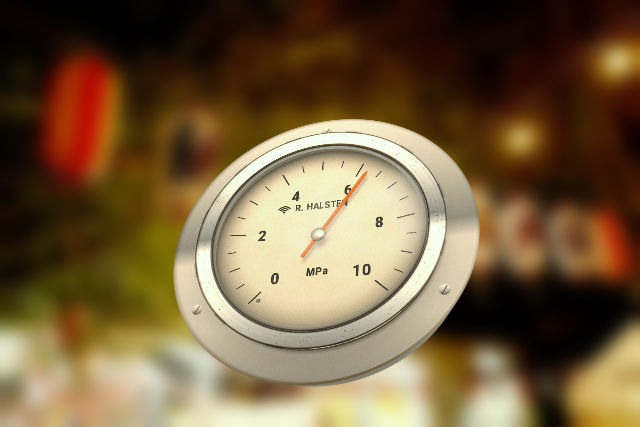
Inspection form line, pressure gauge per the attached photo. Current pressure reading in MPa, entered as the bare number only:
6.25
